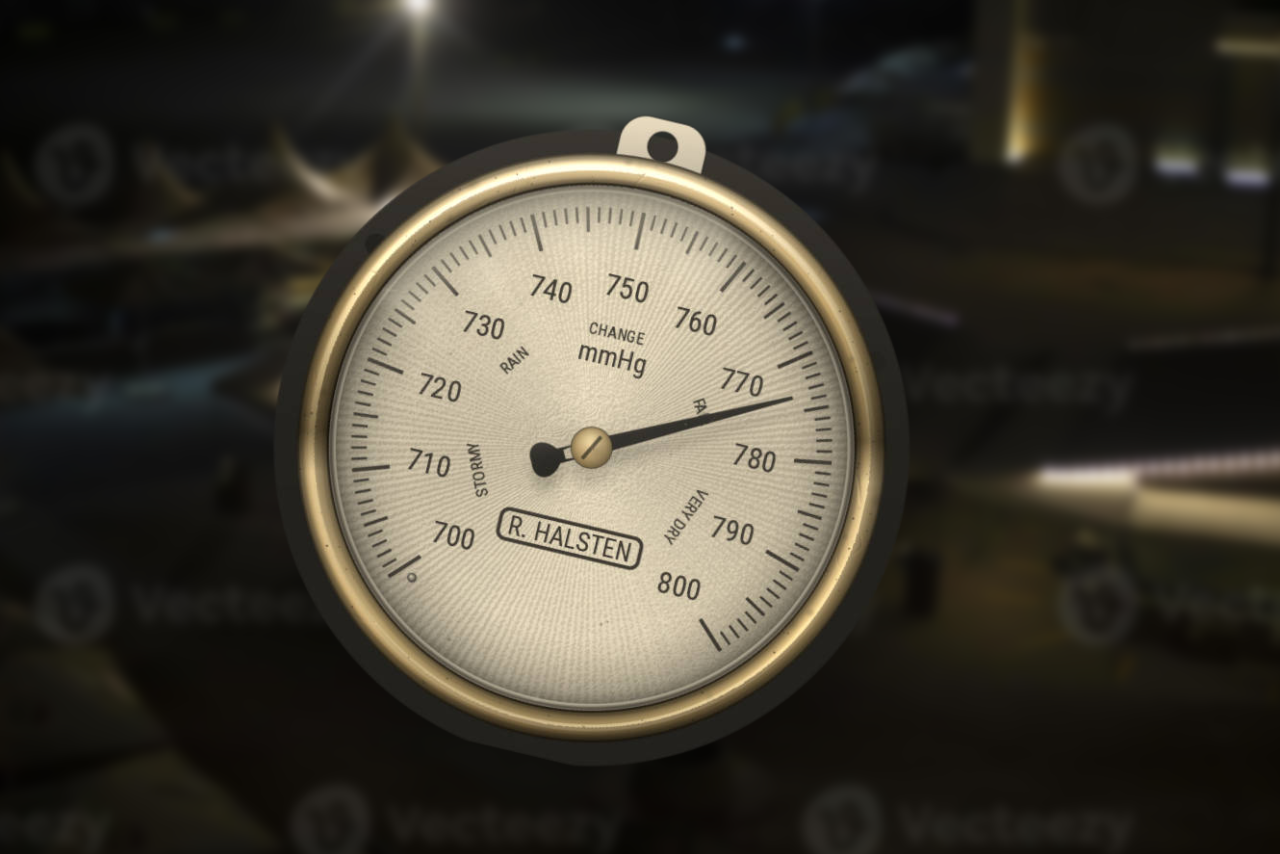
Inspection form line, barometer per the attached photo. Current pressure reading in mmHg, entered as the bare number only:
773.5
